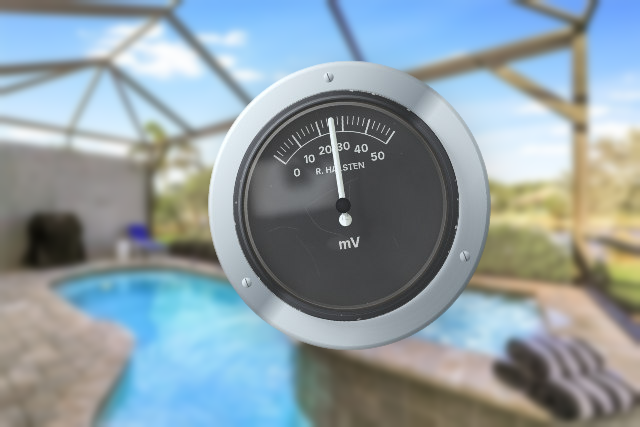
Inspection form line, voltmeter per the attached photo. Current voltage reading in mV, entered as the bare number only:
26
